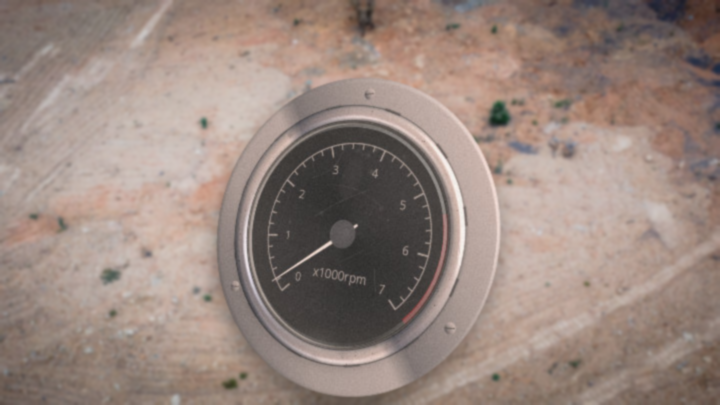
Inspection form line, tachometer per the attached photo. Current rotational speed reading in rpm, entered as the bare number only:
200
